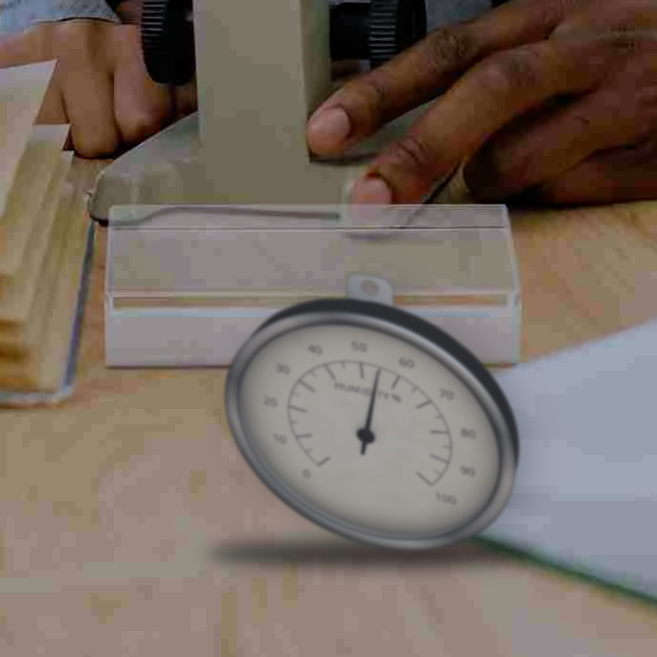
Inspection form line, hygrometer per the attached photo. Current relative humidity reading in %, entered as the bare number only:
55
